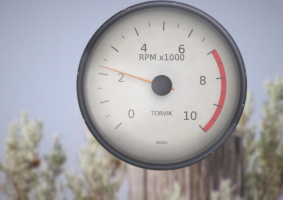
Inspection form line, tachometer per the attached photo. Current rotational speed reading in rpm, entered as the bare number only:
2250
